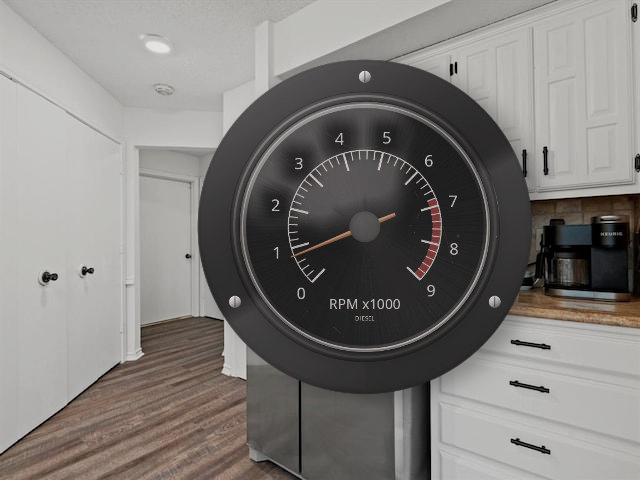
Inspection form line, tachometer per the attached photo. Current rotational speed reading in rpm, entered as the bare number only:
800
